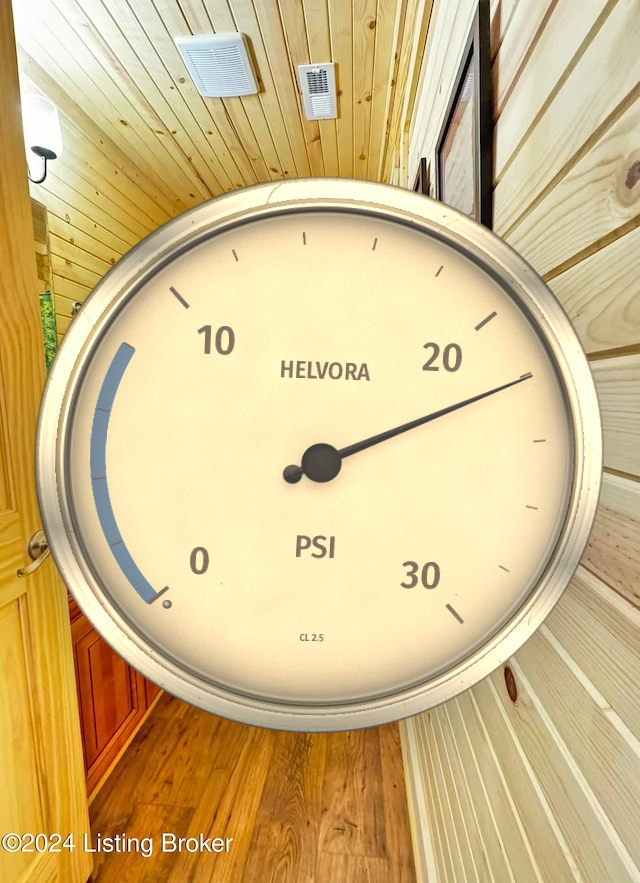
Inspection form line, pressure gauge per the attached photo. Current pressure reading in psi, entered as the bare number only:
22
